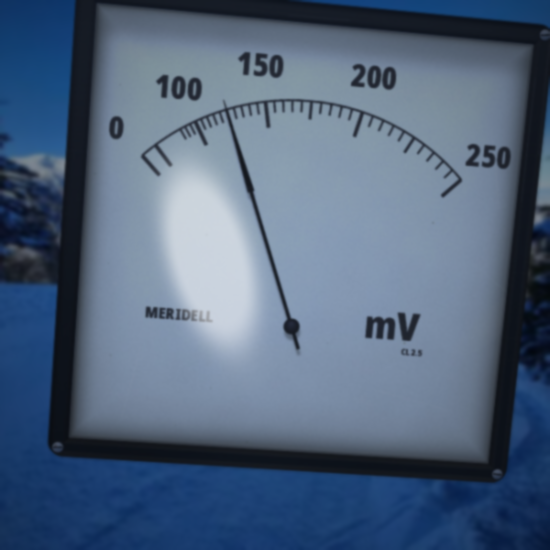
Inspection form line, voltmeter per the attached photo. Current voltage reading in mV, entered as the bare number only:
125
